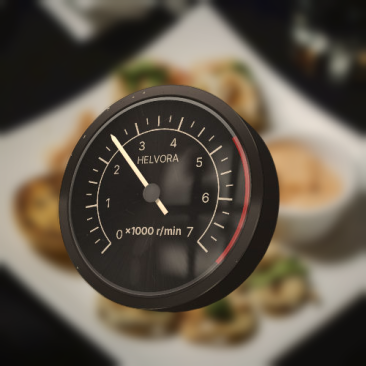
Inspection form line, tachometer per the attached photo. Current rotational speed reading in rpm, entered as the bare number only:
2500
